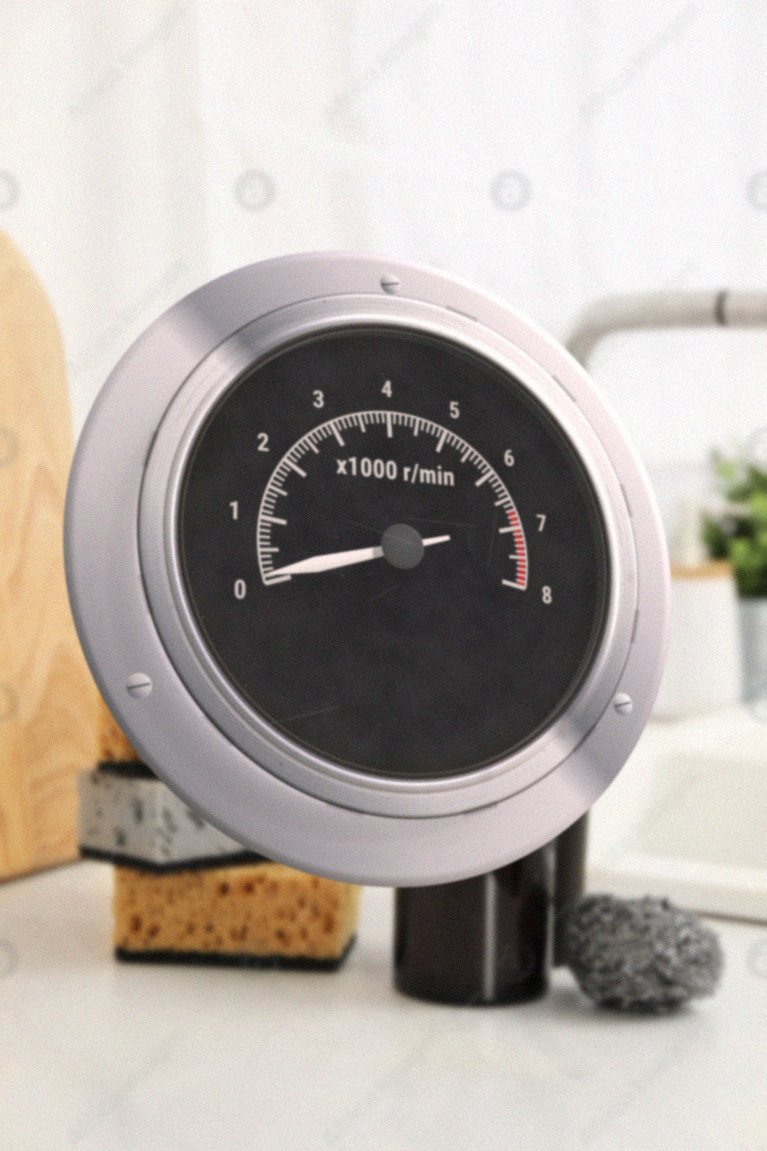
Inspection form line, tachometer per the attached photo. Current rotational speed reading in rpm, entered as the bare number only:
100
